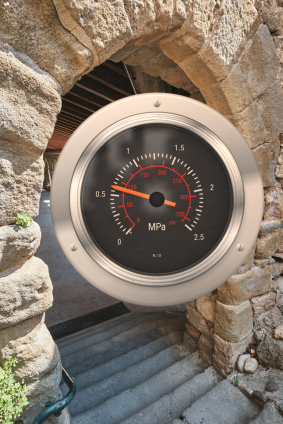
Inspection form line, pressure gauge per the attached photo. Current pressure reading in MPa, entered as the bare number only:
0.6
